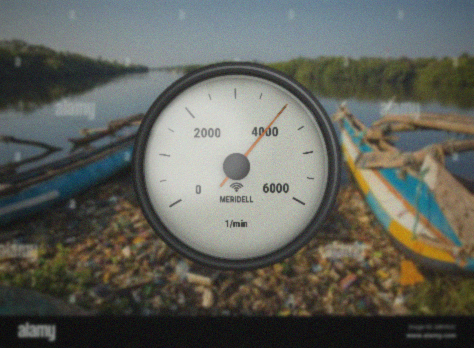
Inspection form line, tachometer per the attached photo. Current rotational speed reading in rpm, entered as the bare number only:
4000
